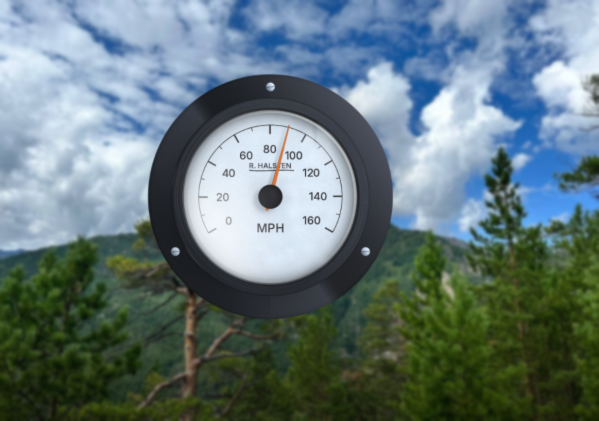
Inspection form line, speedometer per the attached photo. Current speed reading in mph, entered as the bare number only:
90
